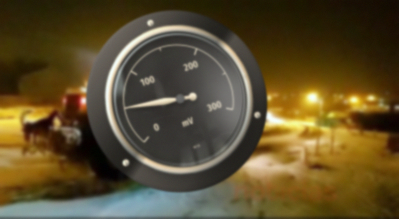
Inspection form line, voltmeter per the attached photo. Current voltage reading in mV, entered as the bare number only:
50
